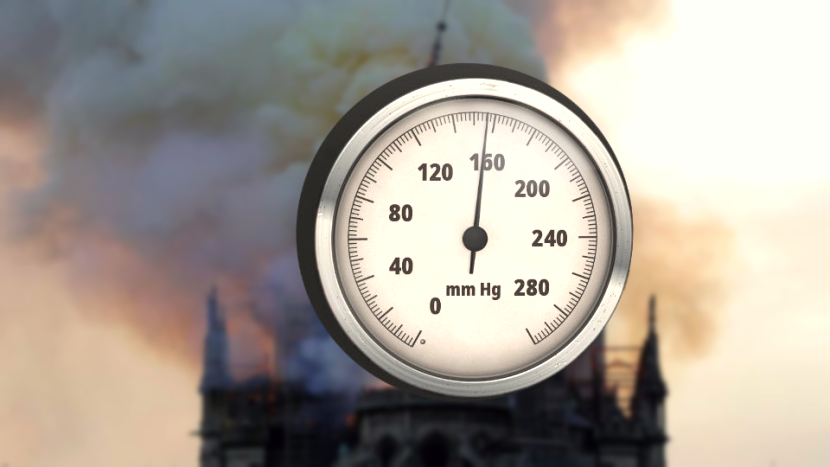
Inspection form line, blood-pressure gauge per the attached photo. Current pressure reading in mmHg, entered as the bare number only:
156
